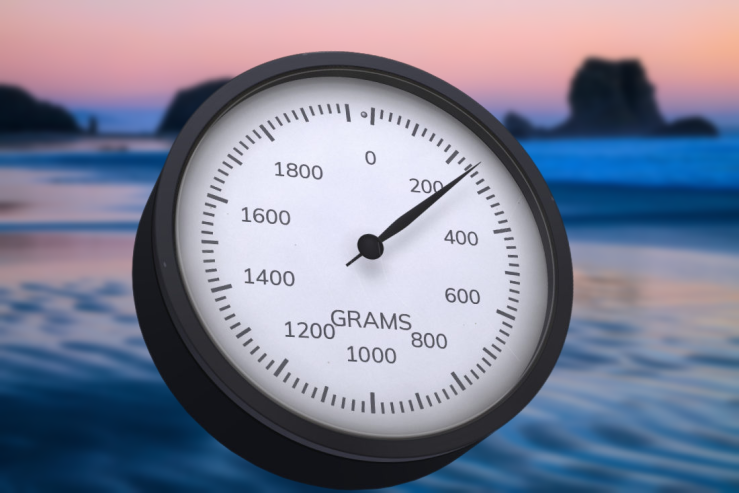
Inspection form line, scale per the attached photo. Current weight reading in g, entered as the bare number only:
250
